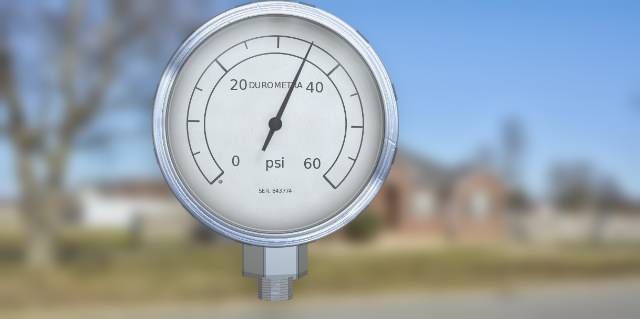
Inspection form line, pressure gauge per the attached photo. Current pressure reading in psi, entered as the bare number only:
35
